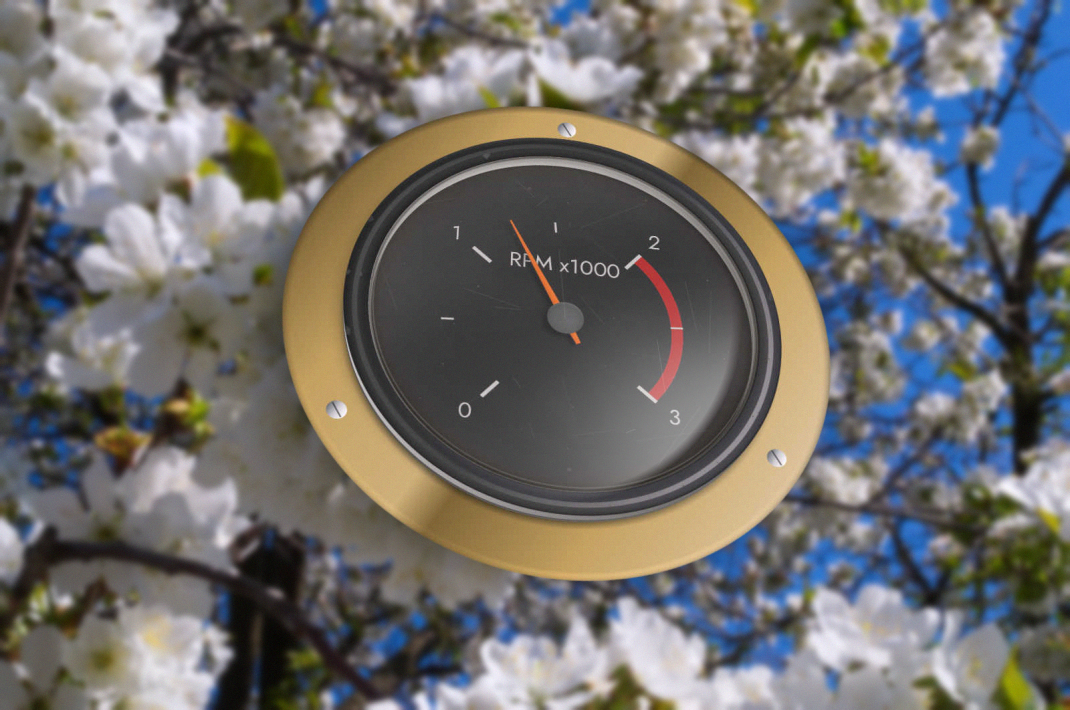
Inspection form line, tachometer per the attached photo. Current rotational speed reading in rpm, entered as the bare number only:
1250
